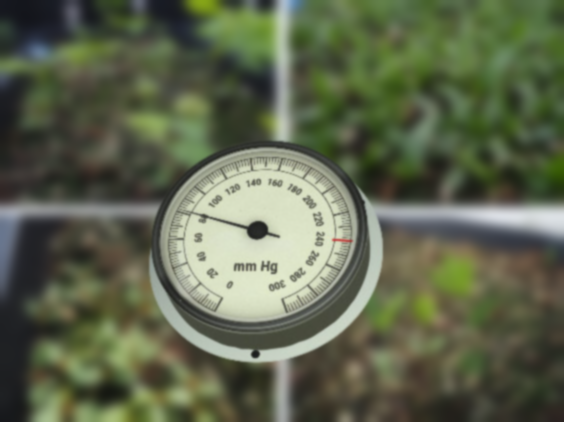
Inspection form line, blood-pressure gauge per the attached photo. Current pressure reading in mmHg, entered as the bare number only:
80
